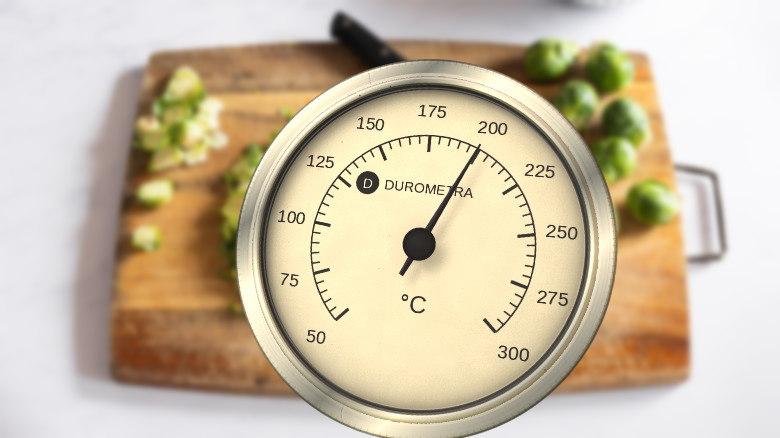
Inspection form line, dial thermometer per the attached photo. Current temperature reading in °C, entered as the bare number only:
200
